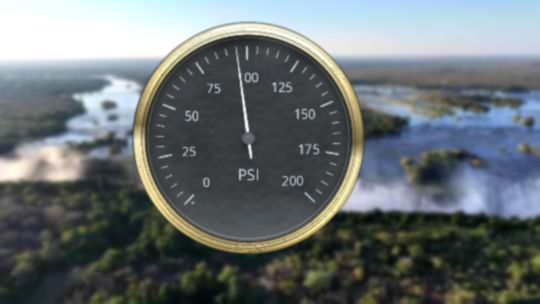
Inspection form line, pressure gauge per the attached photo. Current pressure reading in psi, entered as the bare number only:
95
